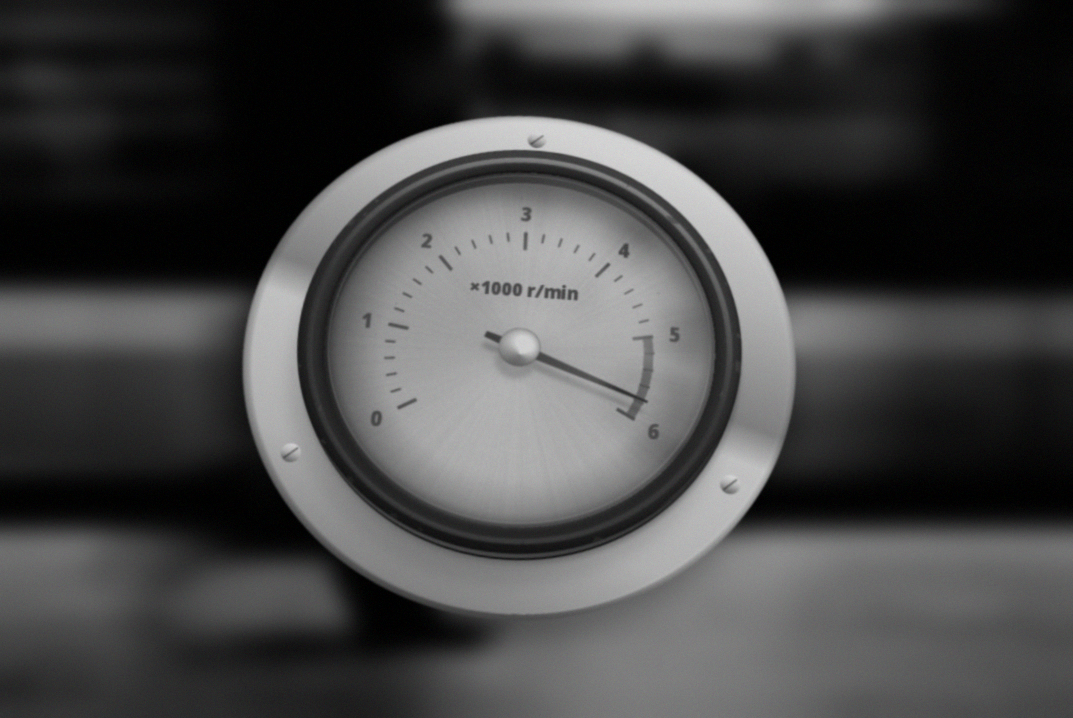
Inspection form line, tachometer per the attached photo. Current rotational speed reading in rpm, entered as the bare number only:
5800
